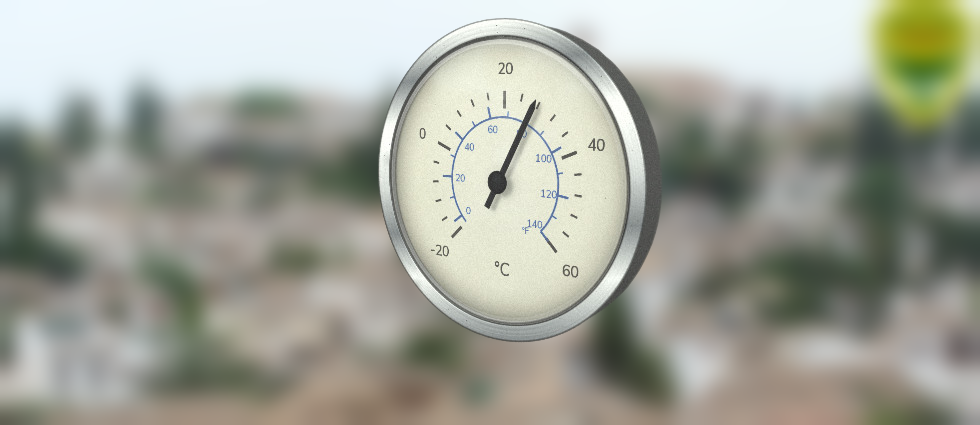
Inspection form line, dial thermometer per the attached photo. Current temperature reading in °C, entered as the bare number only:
28
